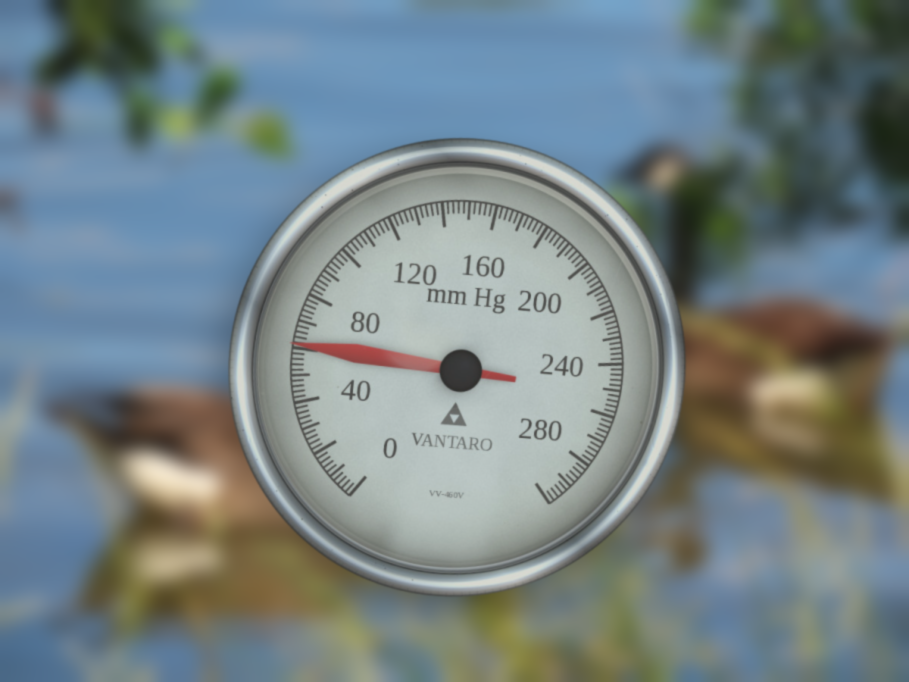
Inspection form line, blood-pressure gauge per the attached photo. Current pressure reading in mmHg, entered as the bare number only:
62
